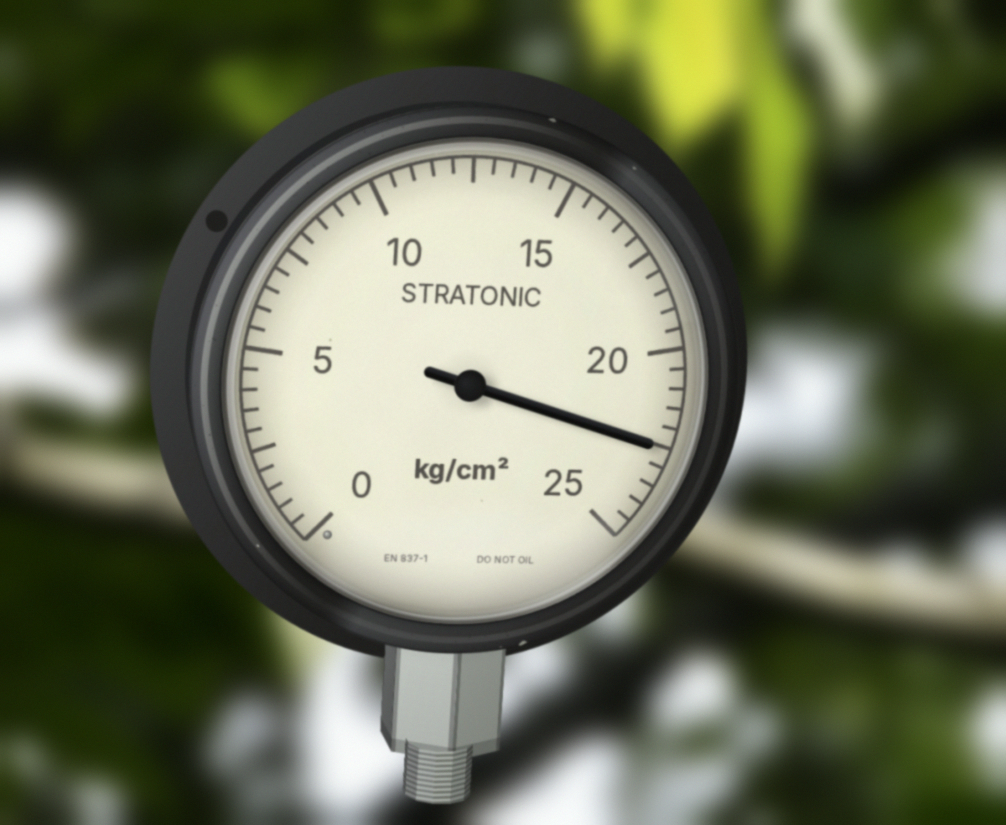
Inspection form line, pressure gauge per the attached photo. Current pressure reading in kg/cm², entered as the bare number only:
22.5
